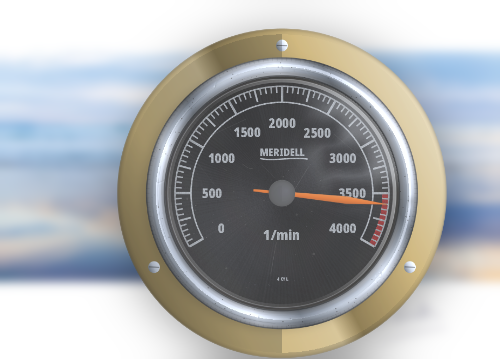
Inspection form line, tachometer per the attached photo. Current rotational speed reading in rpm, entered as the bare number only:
3600
